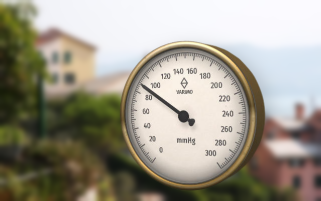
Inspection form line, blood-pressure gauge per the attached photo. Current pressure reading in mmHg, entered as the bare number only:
90
